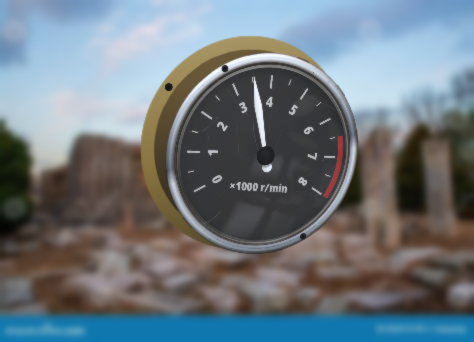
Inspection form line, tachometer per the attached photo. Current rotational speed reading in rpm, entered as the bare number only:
3500
